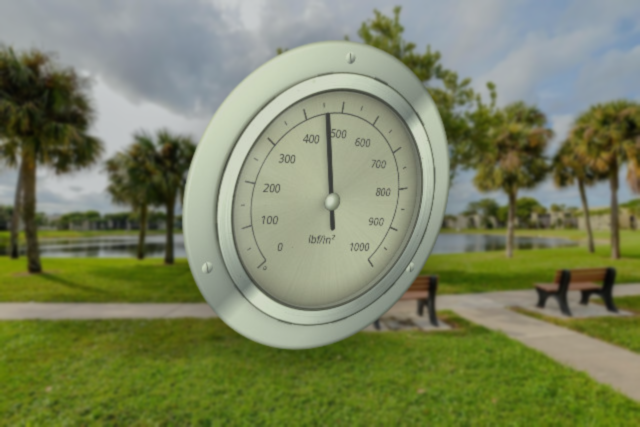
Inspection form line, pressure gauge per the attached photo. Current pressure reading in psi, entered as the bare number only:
450
